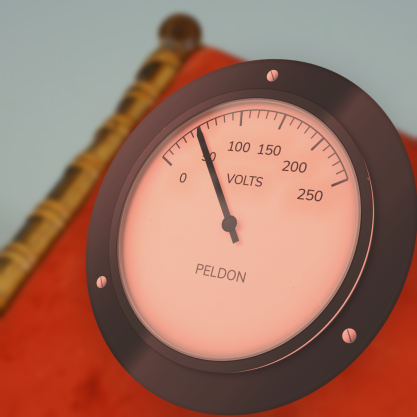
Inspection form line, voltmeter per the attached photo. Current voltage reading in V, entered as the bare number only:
50
